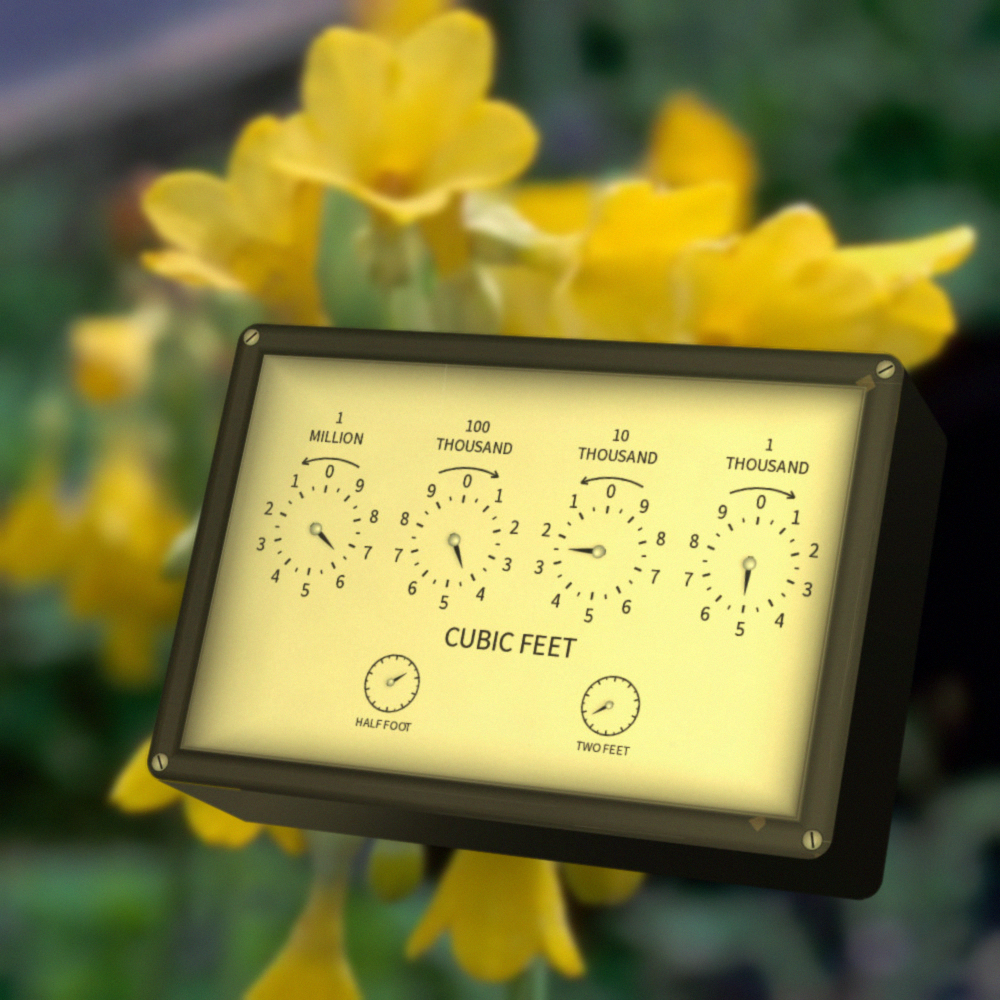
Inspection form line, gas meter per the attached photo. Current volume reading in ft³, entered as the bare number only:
642500
